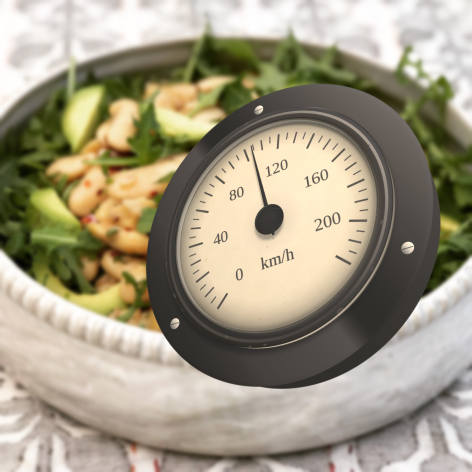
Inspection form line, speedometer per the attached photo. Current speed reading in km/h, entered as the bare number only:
105
